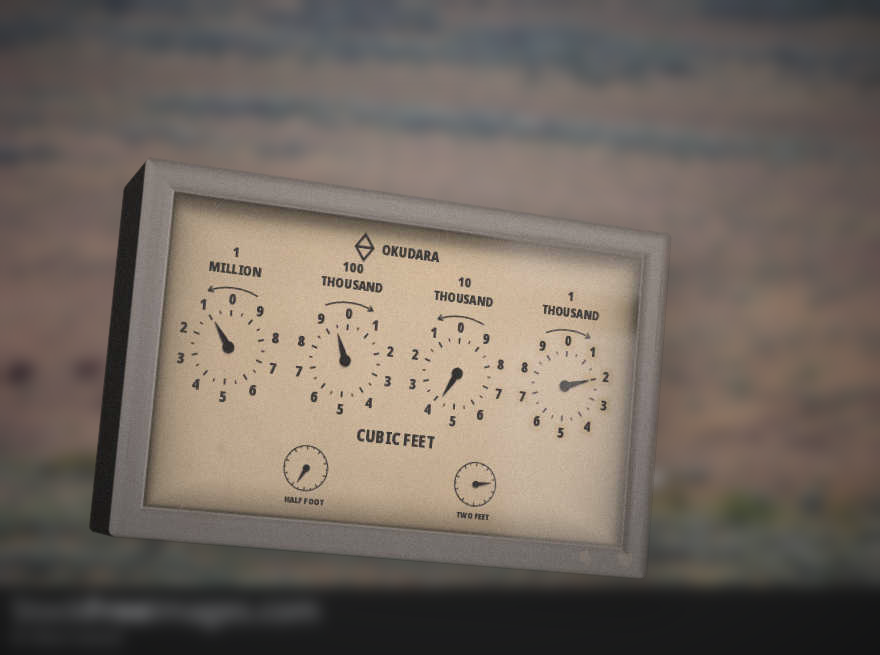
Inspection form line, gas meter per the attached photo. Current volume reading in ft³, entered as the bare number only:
94200
